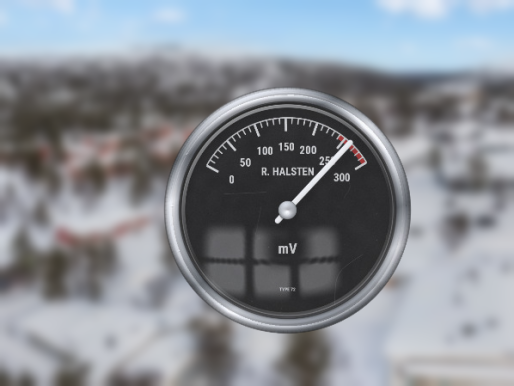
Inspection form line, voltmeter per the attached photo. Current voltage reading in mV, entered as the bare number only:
260
